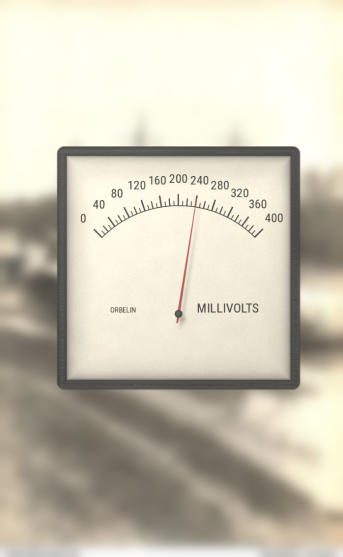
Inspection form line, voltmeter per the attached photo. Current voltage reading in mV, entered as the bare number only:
240
